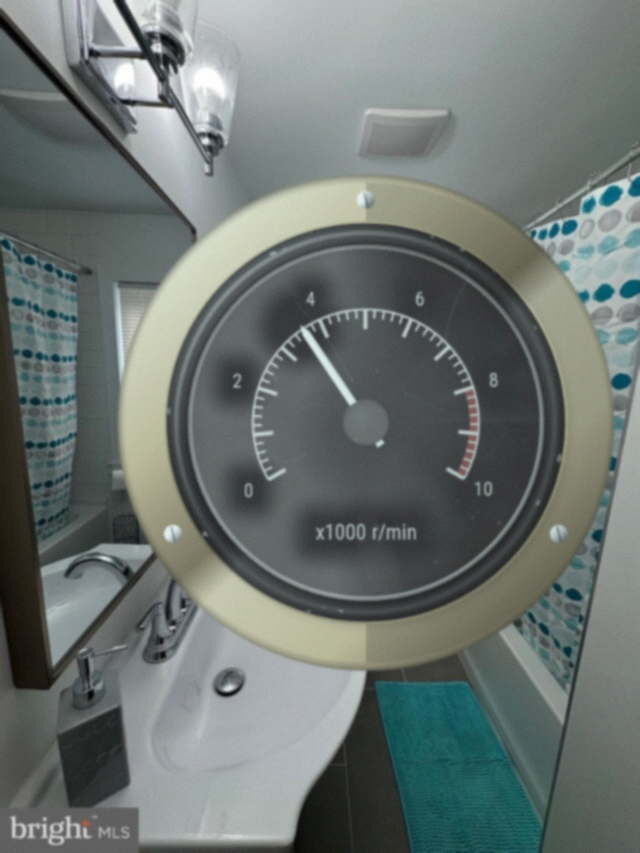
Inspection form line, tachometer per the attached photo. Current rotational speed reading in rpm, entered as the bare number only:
3600
